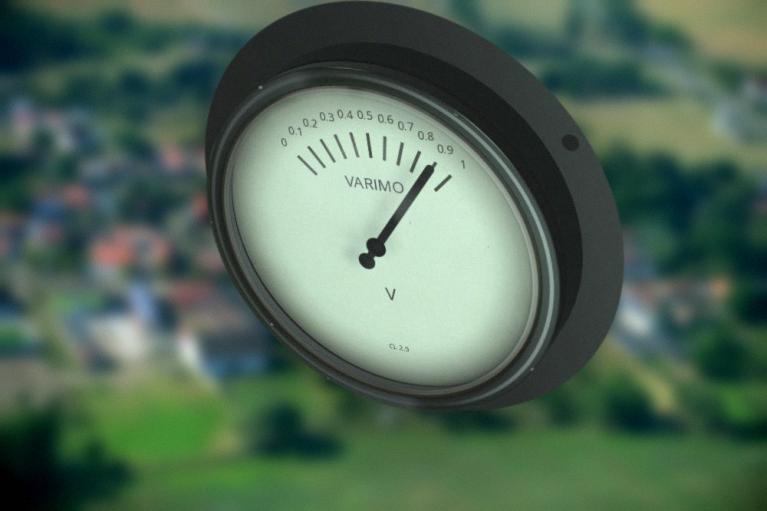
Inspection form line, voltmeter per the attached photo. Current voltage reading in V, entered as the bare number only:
0.9
